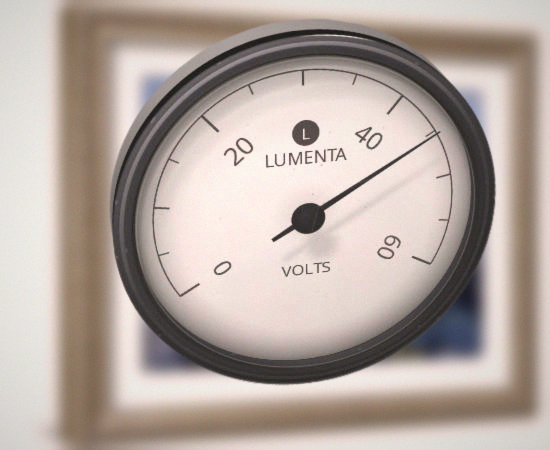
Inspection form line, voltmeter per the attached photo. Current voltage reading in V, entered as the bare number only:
45
